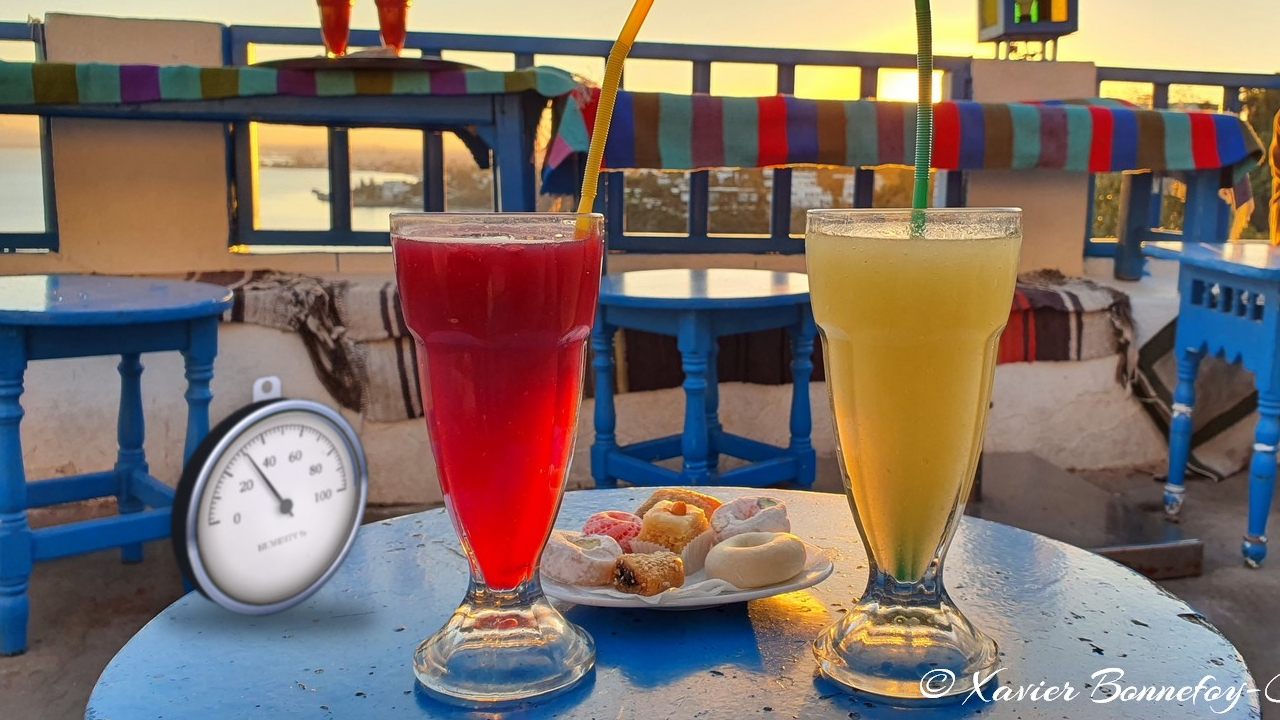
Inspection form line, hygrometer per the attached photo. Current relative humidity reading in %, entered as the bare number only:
30
